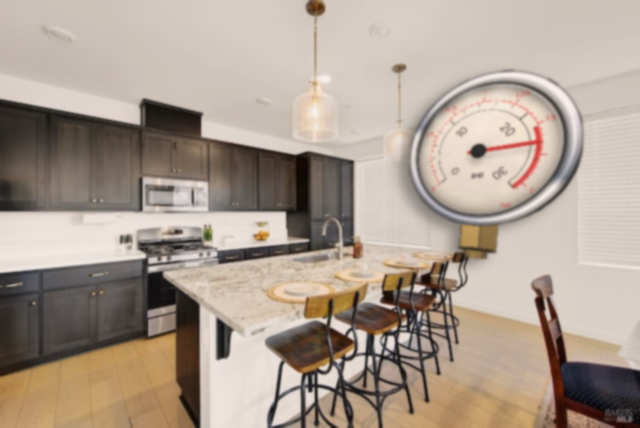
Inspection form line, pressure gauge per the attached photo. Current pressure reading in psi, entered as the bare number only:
24
